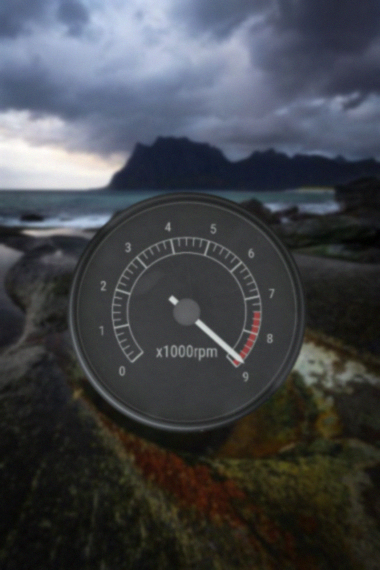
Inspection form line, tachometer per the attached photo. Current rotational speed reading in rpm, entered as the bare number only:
8800
